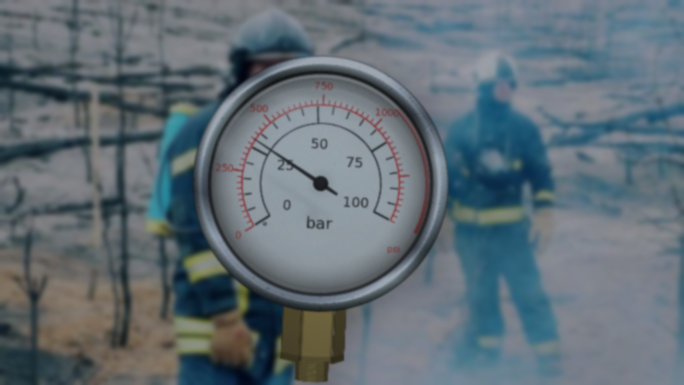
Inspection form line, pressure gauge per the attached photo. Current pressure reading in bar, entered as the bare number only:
27.5
